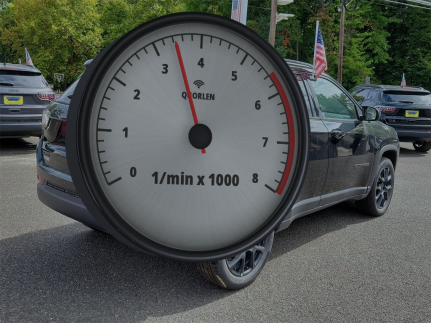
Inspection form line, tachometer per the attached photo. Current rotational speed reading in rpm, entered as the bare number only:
3400
